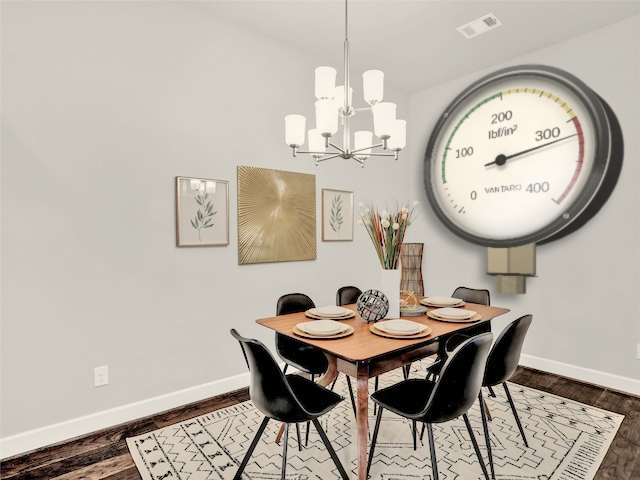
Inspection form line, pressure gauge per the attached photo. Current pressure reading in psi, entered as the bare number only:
320
